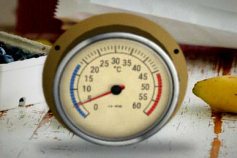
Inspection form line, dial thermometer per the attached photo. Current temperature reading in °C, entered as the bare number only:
5
